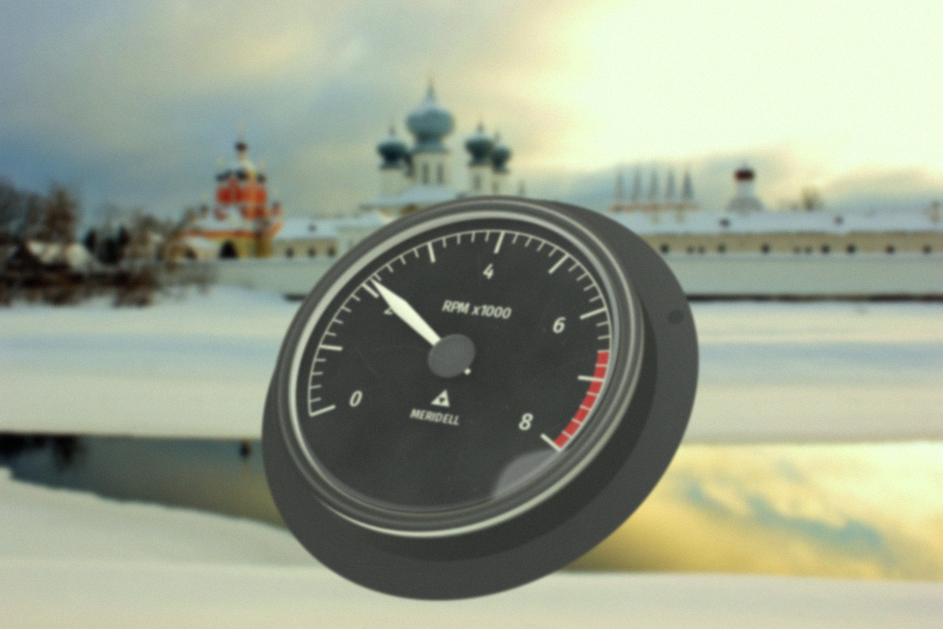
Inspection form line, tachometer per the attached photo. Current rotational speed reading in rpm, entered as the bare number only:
2100
